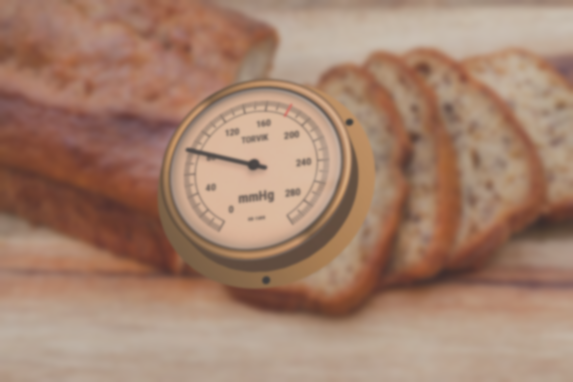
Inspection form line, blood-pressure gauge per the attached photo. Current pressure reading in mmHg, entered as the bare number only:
80
